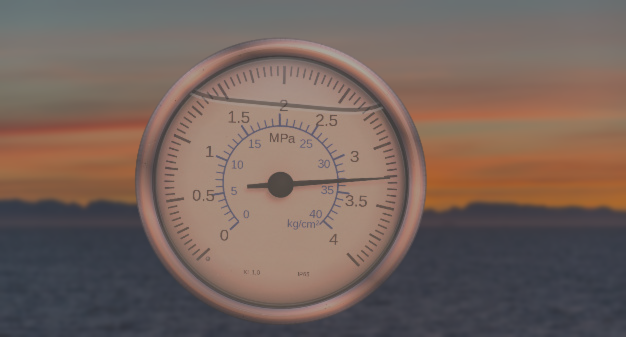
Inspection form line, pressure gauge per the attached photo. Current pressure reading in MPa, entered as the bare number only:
3.25
